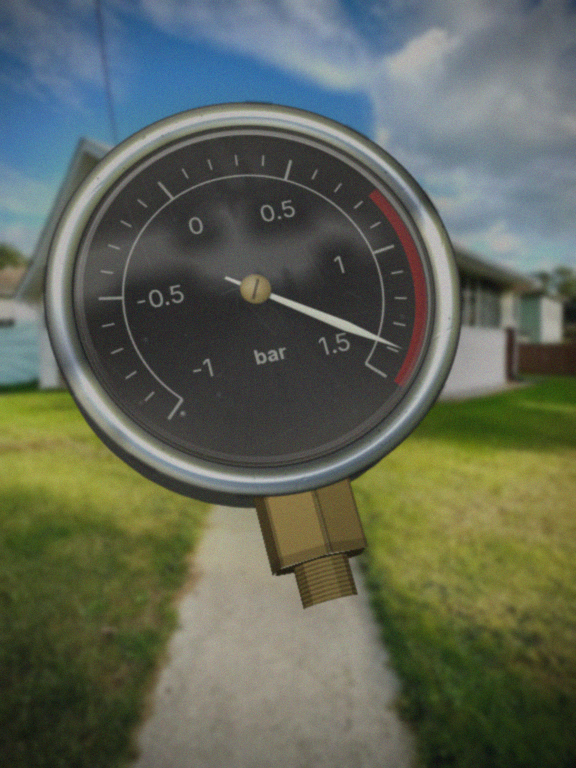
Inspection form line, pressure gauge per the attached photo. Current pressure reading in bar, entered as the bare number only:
1.4
